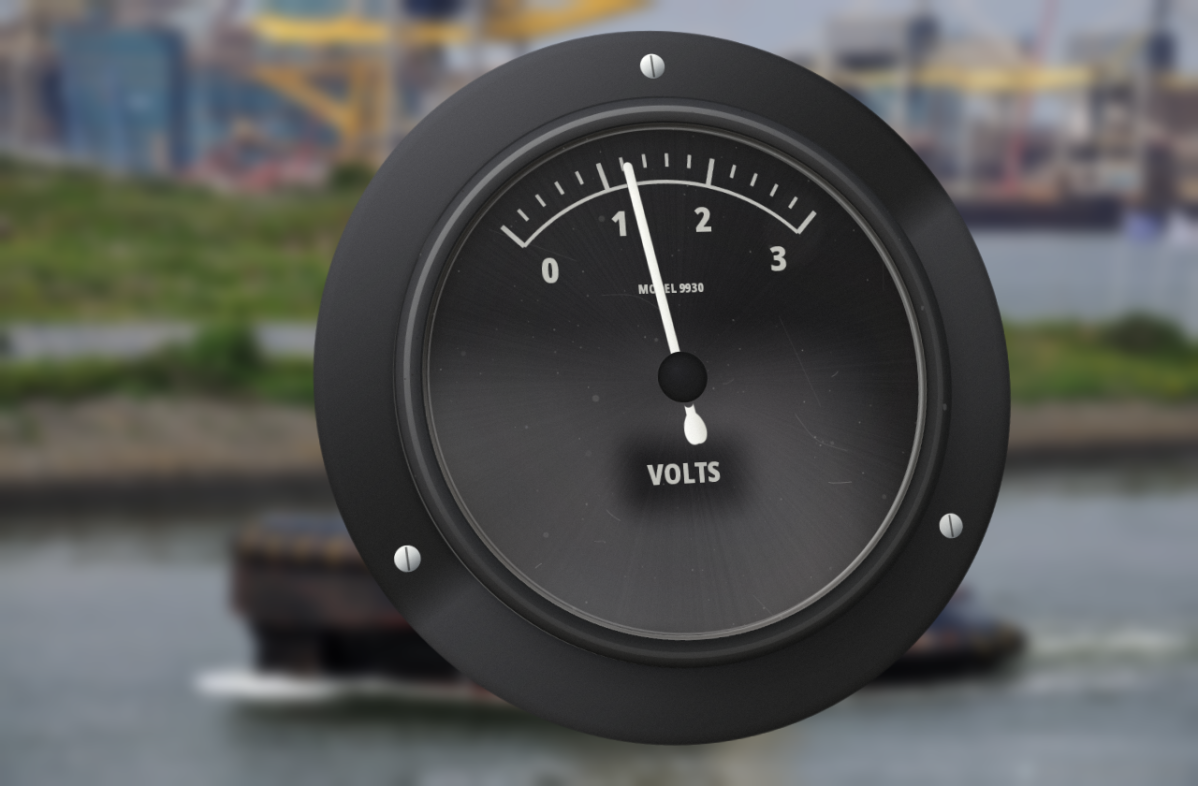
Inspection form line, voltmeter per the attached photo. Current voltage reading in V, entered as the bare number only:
1.2
